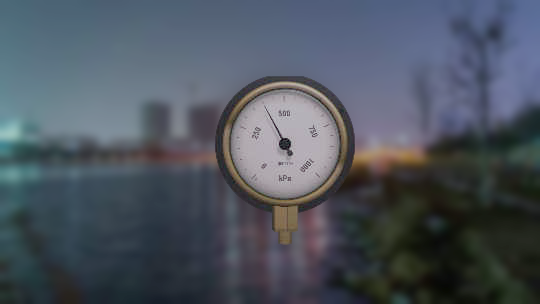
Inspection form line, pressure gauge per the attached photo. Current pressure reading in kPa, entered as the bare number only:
400
